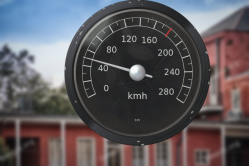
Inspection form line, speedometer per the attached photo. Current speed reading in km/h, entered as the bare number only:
50
